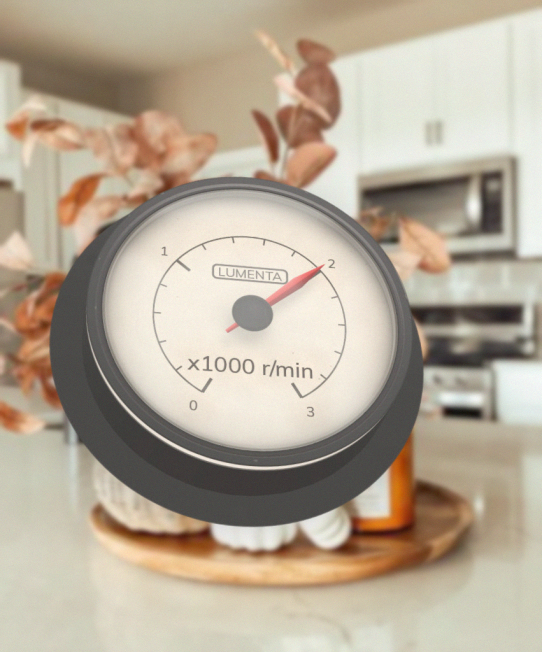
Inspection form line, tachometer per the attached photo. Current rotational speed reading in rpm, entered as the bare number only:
2000
